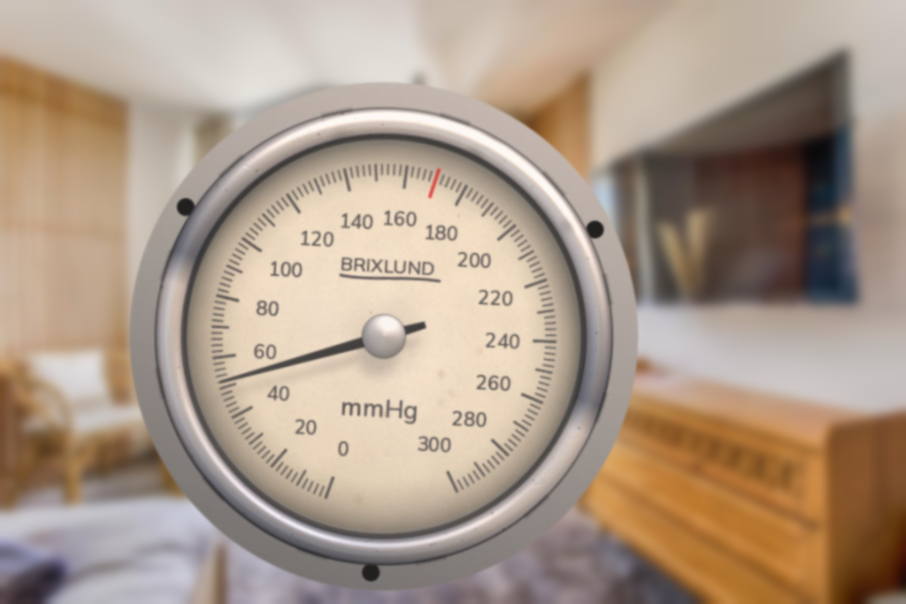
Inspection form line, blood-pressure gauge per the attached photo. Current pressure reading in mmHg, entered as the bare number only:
52
